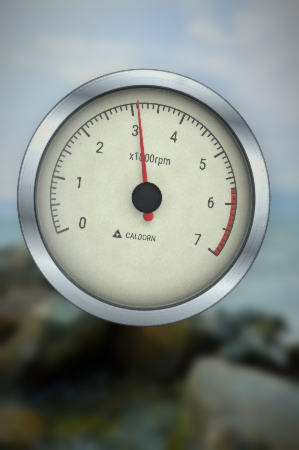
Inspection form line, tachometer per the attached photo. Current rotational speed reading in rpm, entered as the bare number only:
3100
